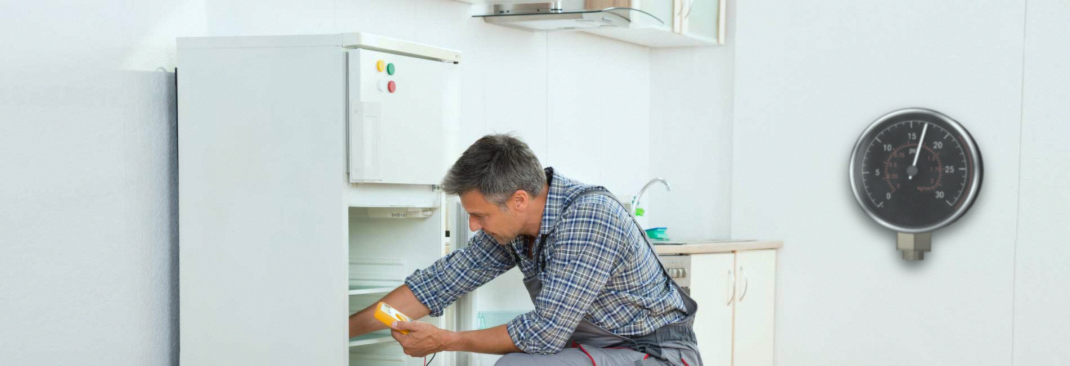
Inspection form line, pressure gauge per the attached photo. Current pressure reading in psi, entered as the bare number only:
17
